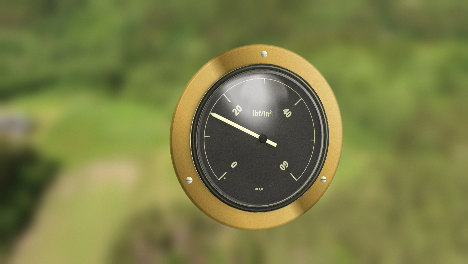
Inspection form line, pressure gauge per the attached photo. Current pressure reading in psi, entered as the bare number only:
15
